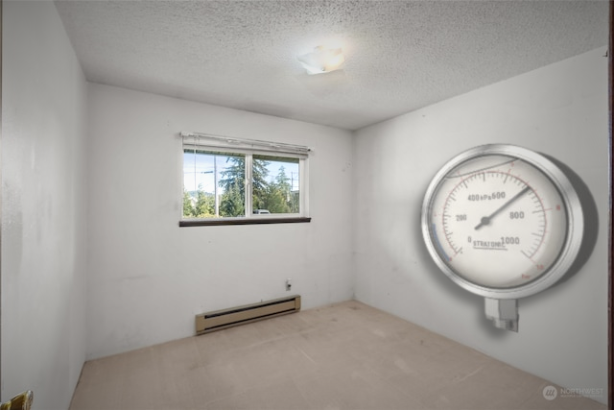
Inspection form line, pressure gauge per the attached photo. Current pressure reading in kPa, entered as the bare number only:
700
